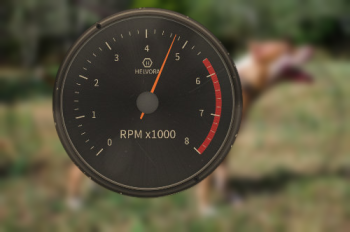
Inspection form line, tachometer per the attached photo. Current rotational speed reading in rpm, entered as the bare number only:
4700
